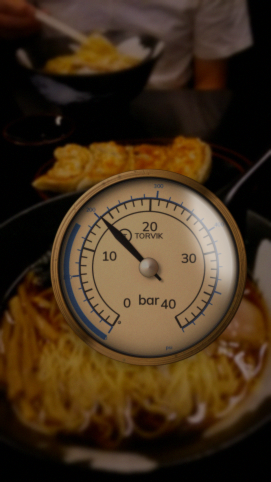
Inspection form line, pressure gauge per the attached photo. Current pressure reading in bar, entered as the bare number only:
14
